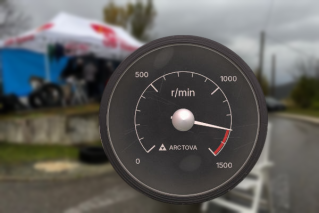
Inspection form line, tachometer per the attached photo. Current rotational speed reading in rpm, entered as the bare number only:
1300
